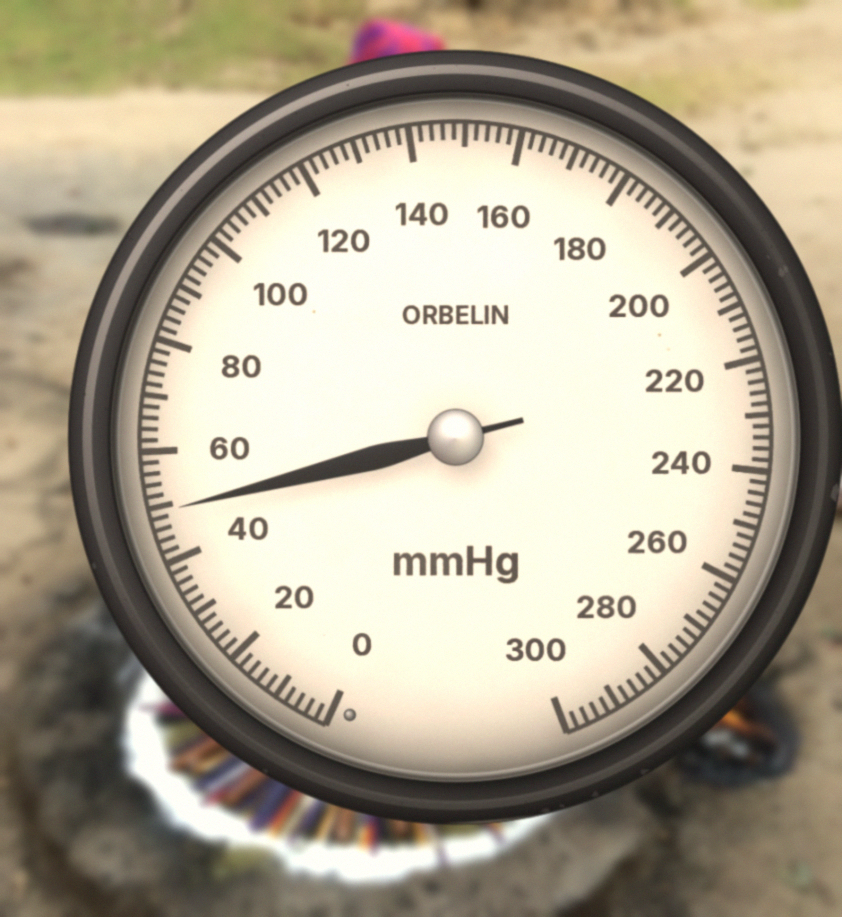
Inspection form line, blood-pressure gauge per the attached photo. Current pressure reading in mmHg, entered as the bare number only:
49
